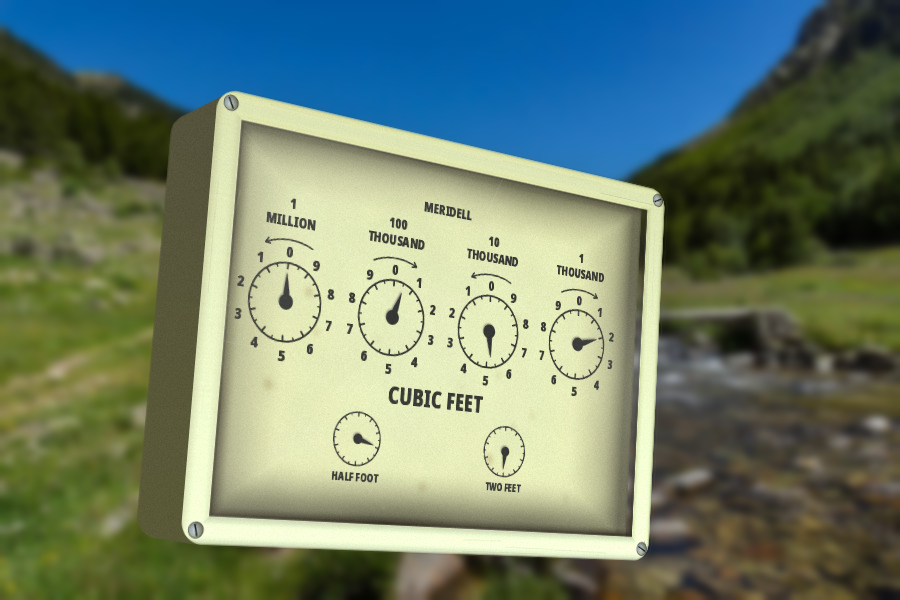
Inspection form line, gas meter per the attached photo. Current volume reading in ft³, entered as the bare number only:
5200
